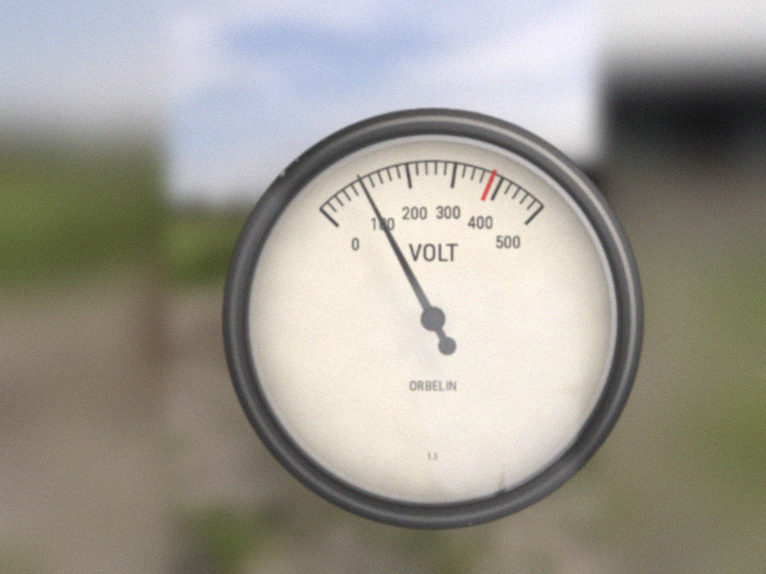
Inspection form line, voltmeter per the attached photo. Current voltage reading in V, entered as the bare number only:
100
